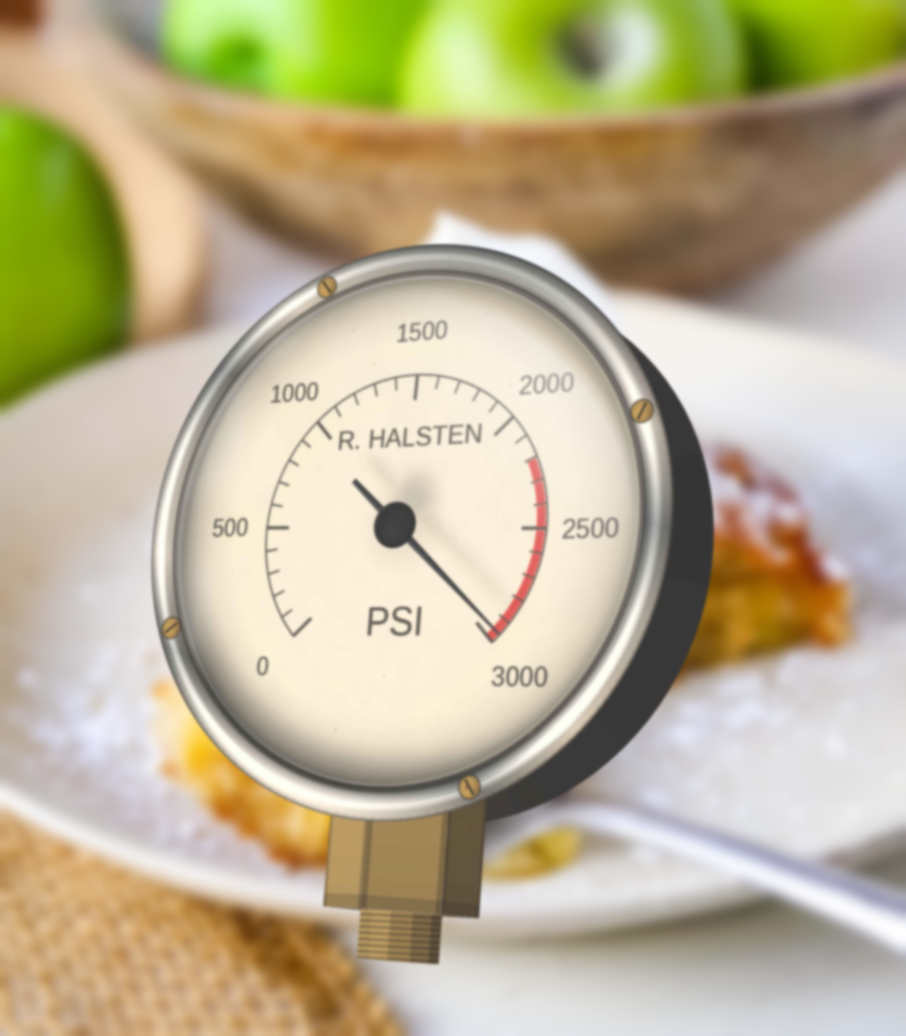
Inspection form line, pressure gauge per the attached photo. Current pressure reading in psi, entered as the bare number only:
2950
